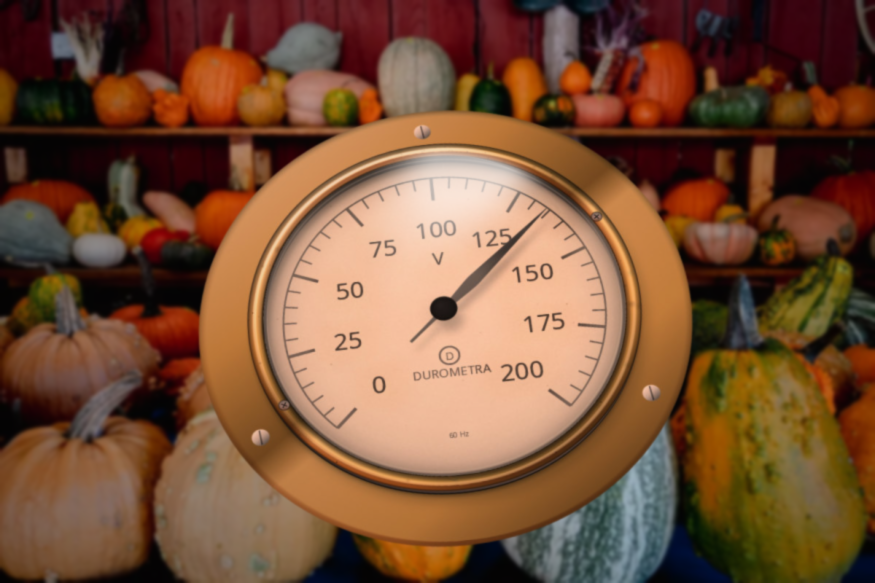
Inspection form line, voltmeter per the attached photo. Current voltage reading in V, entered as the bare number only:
135
